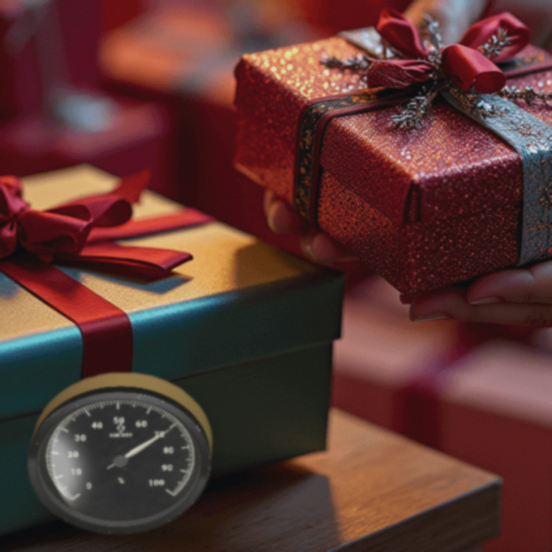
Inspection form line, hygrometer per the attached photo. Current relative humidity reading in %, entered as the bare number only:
70
